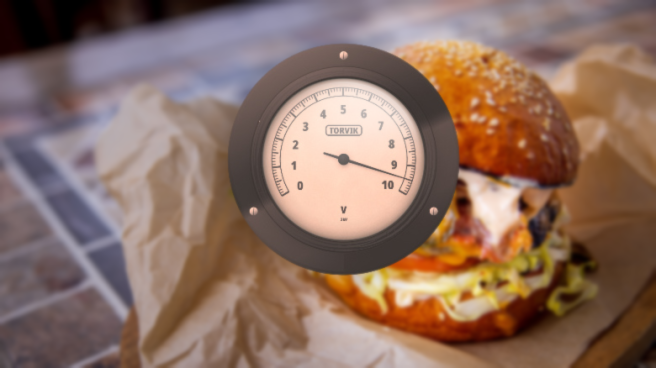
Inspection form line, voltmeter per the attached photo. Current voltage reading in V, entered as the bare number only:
9.5
